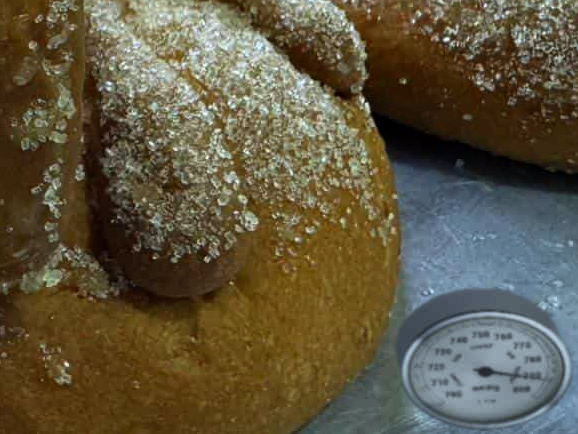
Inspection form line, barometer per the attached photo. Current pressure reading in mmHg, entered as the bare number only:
790
